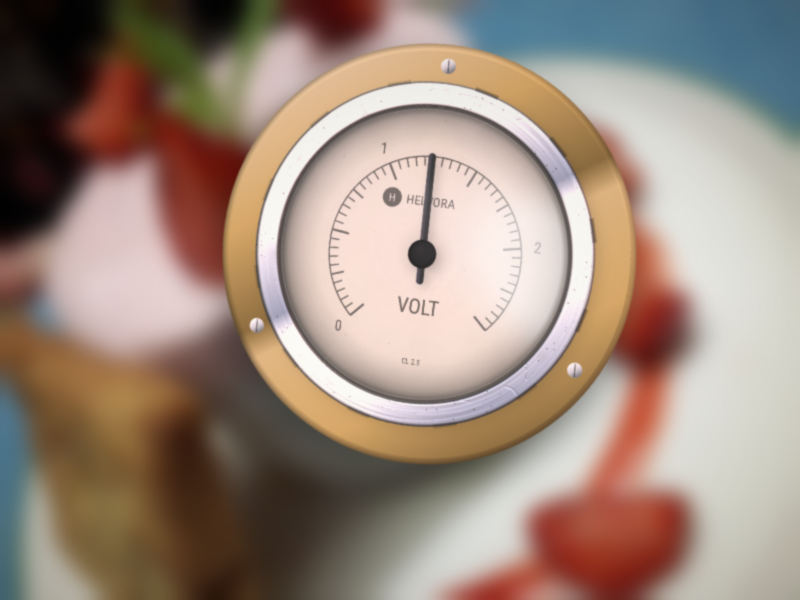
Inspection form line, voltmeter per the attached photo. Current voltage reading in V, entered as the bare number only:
1.25
